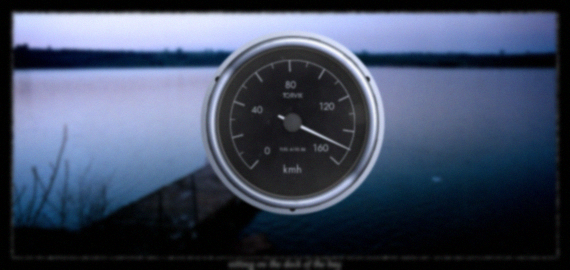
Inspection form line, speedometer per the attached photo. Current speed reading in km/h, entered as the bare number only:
150
